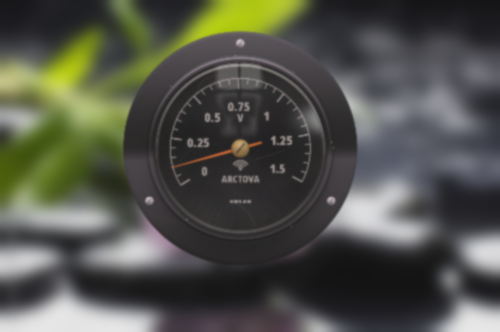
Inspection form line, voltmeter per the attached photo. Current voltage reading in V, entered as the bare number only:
0.1
